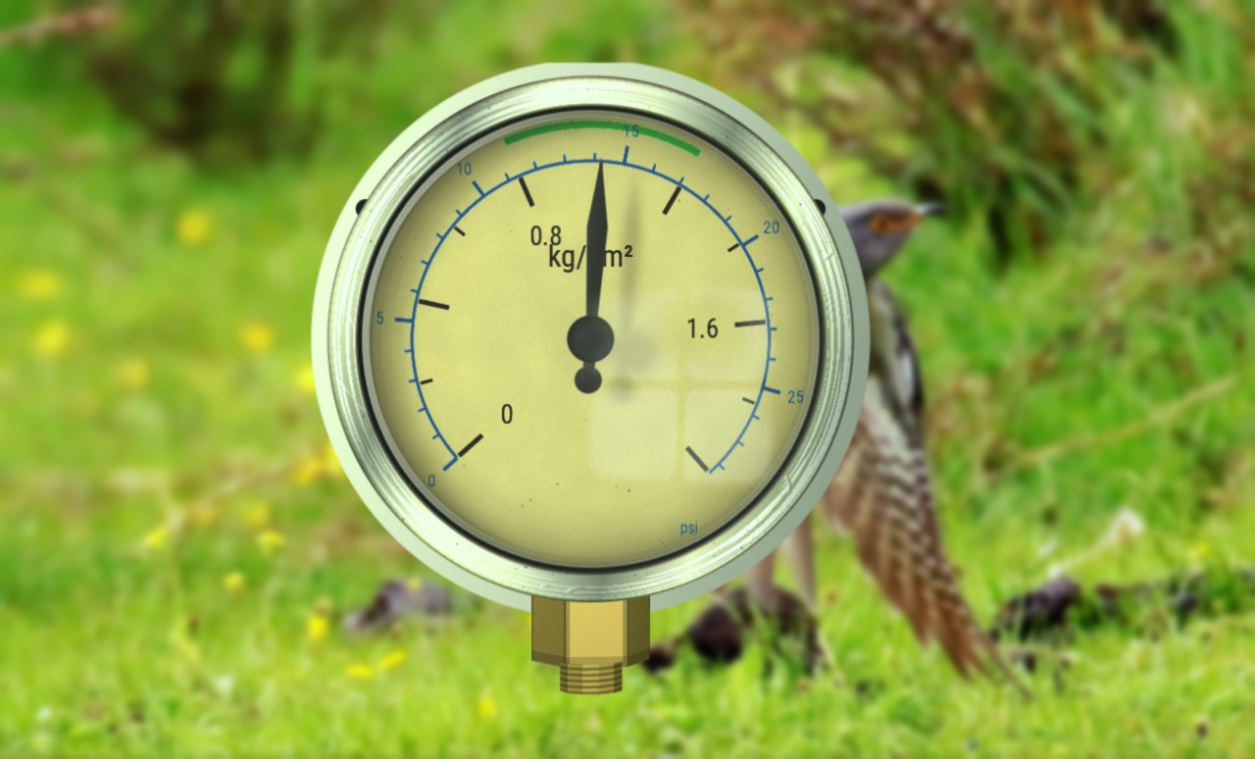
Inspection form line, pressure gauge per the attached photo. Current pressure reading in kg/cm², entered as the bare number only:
1
